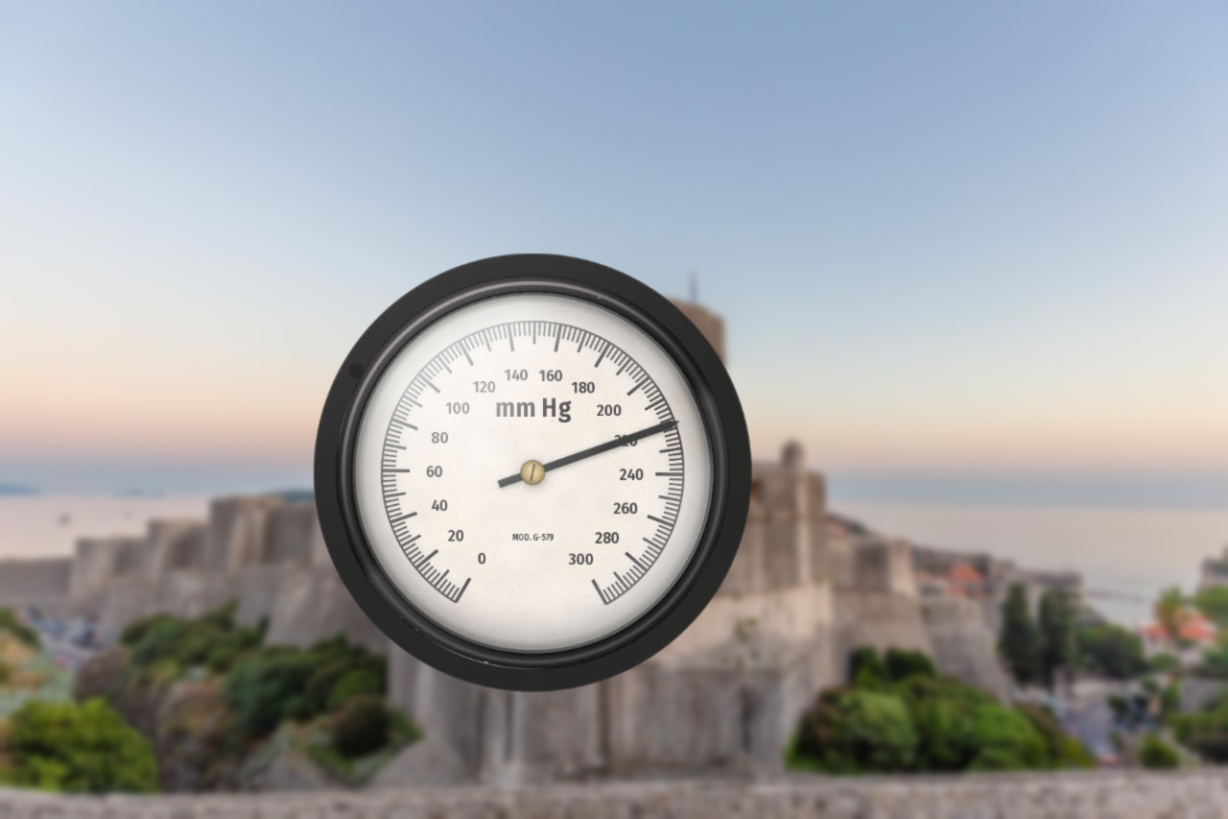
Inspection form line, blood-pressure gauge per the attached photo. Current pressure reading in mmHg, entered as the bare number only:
220
